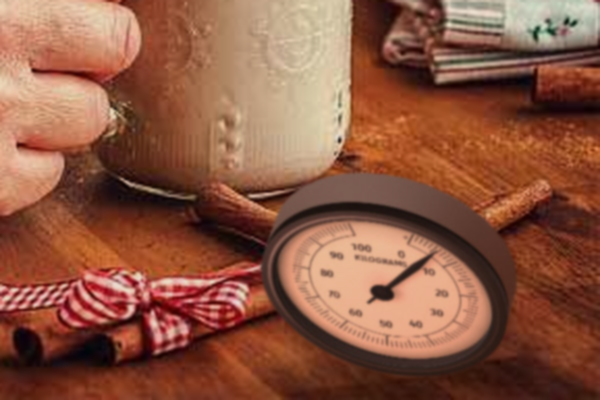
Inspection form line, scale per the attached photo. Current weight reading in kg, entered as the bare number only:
5
